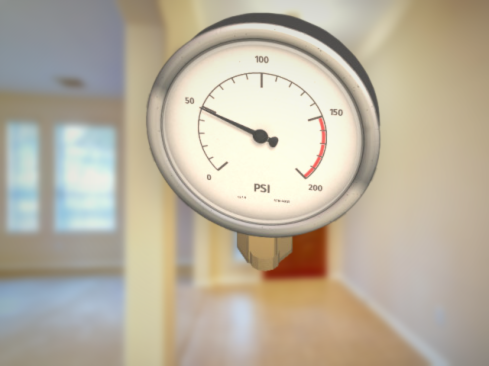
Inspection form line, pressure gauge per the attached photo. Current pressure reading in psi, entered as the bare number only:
50
